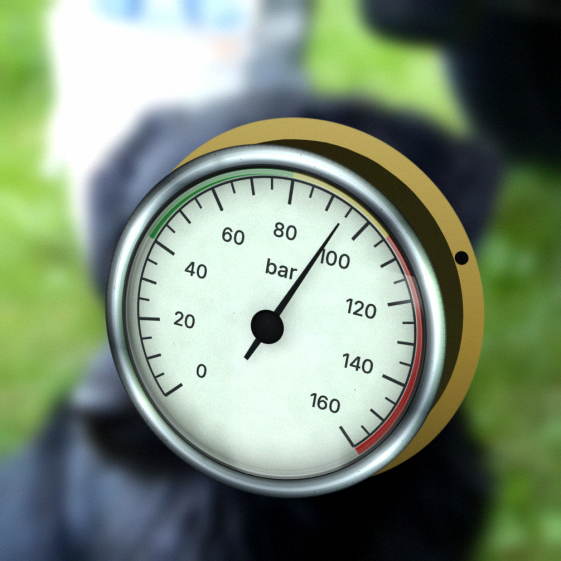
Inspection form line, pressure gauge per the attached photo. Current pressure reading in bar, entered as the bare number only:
95
